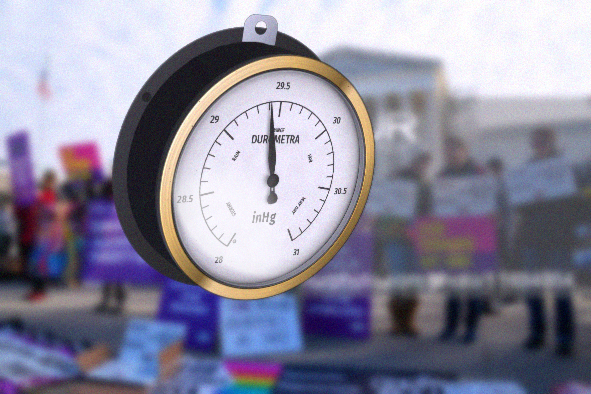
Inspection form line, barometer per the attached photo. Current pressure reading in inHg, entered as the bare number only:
29.4
